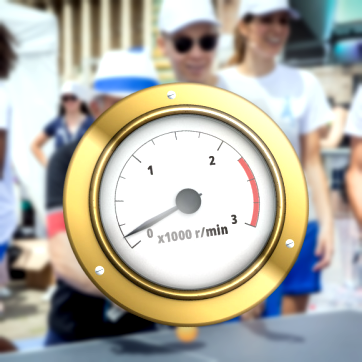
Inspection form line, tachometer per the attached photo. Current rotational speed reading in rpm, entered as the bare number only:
125
